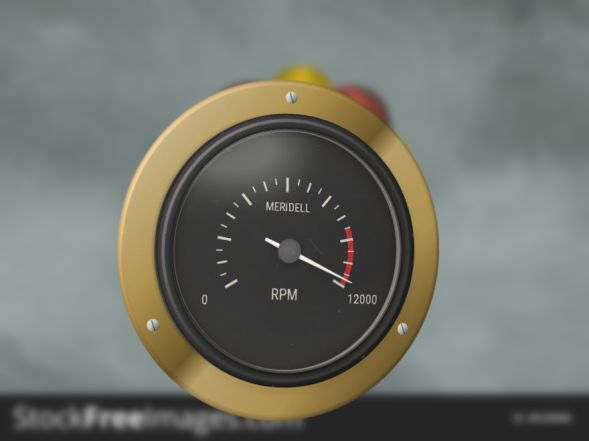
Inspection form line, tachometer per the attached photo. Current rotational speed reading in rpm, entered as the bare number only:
11750
